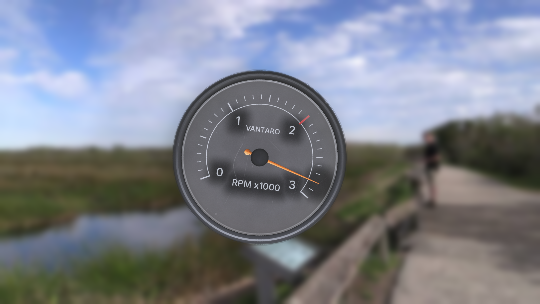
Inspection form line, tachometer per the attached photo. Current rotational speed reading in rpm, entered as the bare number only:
2800
